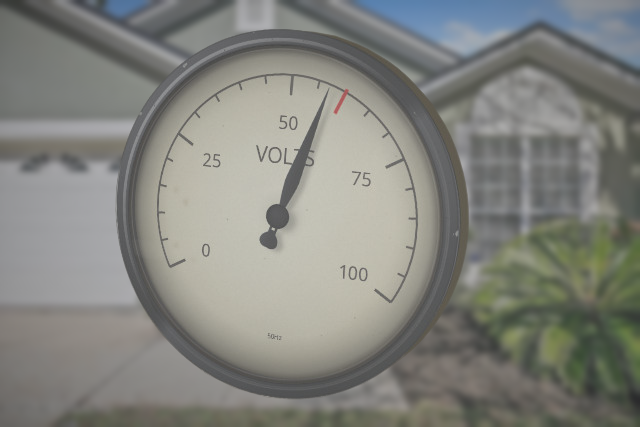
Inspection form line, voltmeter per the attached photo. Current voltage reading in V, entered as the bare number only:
57.5
